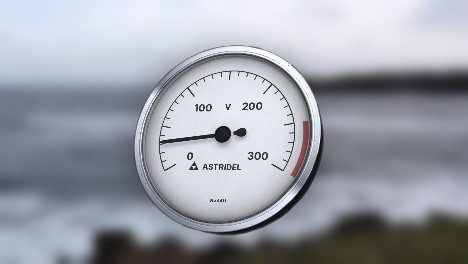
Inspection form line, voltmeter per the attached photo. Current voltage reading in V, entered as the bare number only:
30
